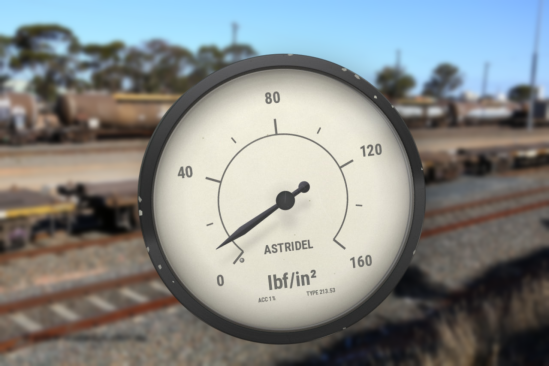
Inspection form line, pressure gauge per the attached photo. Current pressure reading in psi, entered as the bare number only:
10
